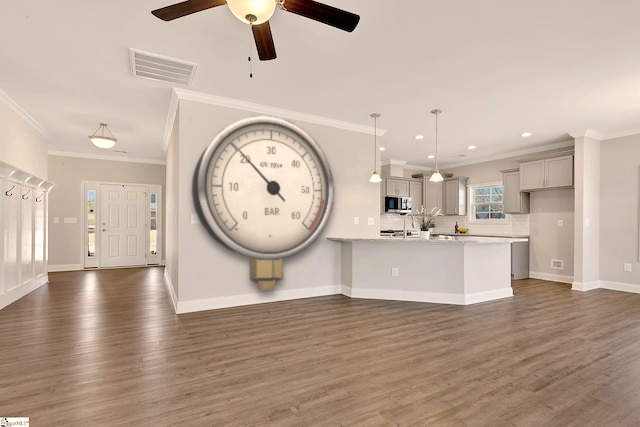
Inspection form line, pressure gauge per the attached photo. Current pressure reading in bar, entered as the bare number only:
20
